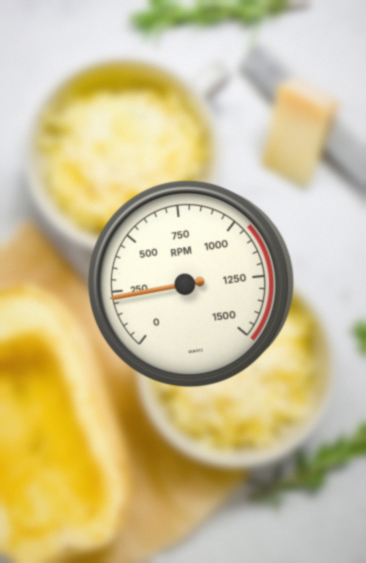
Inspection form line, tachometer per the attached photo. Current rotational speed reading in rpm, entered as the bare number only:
225
